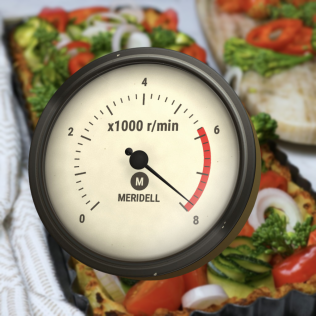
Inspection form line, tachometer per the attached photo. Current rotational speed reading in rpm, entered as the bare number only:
7800
